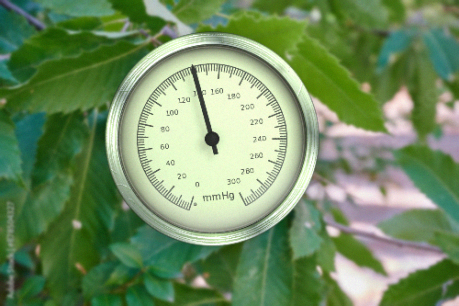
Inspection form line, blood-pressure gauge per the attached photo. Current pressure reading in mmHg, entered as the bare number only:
140
